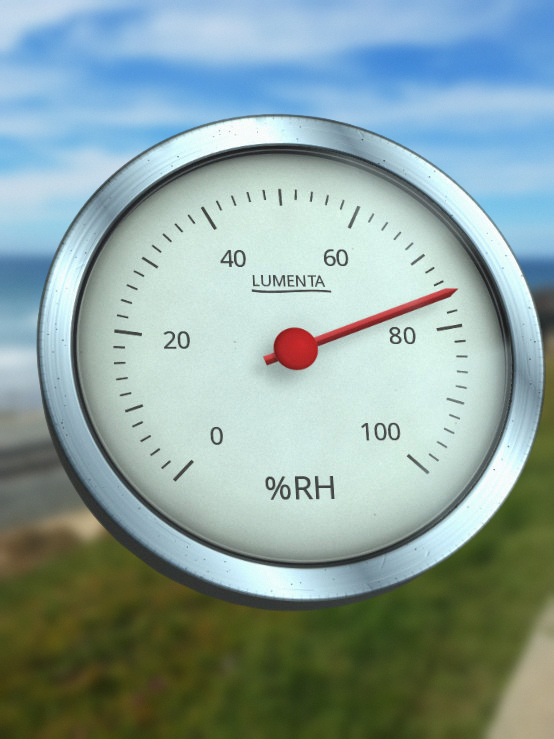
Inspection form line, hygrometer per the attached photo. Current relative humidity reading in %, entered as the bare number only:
76
